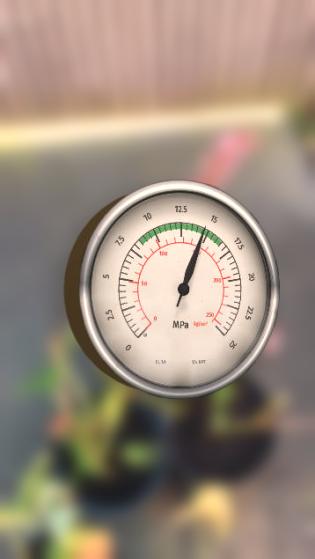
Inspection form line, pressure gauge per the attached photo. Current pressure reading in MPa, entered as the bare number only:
14.5
